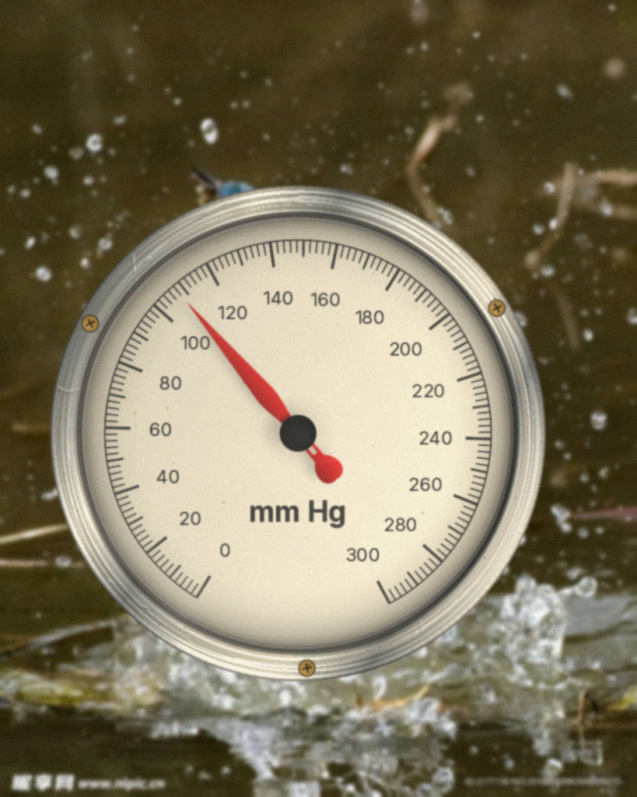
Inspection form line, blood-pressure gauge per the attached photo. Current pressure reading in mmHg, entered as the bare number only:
108
